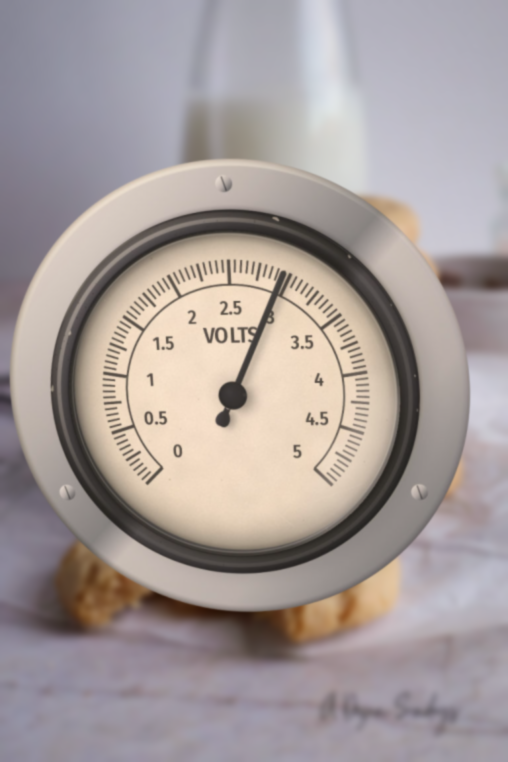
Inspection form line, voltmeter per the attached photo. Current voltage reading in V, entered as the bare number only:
2.95
